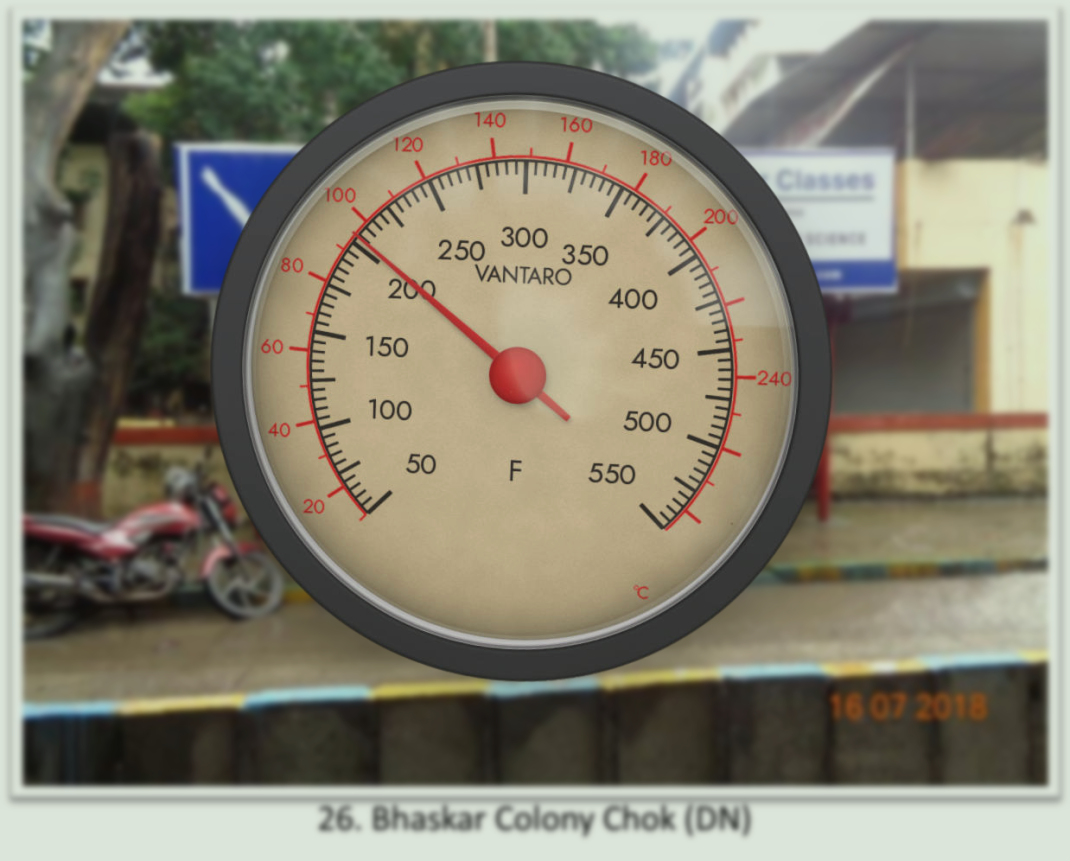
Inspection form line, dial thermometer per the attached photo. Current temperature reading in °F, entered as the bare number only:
205
